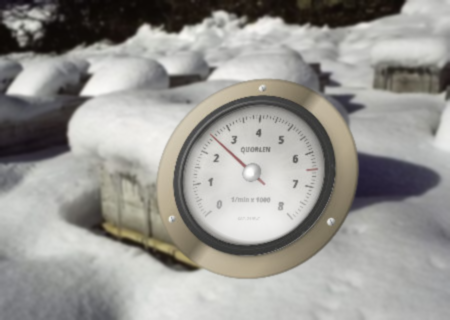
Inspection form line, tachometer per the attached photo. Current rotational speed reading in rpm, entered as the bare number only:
2500
